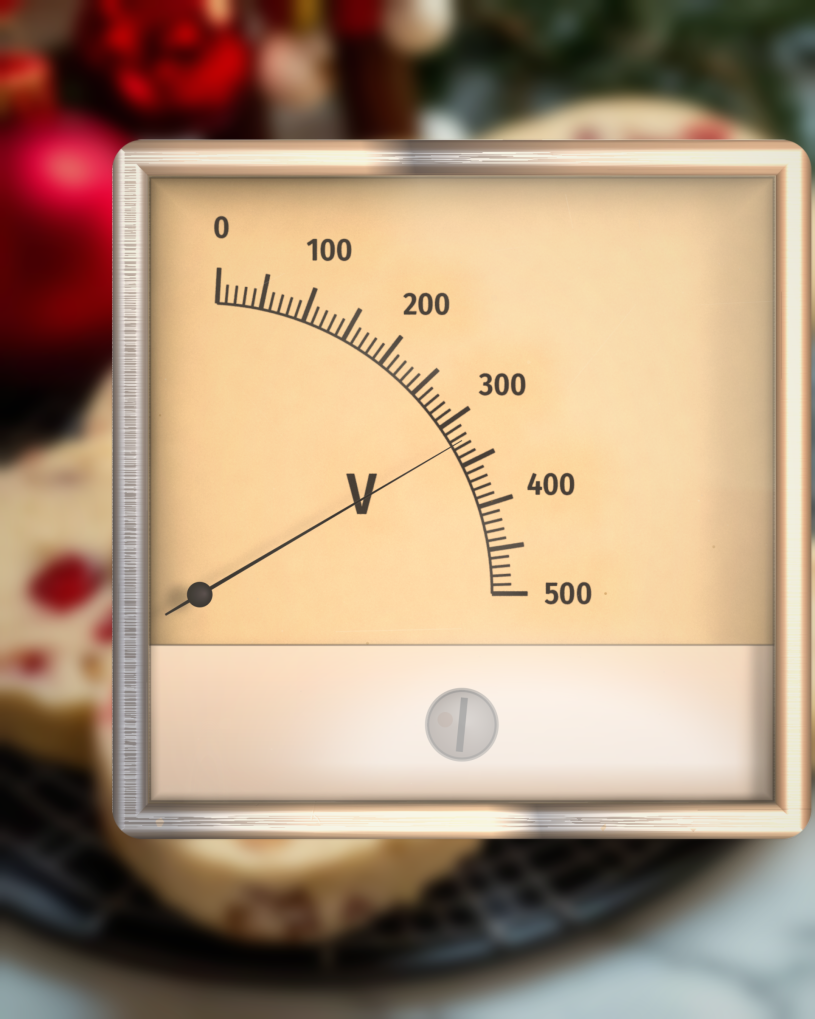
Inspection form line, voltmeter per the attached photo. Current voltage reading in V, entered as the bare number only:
325
